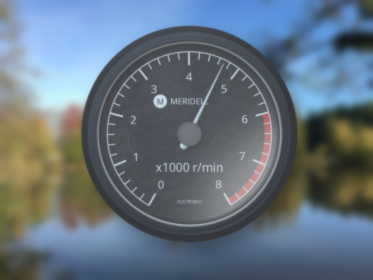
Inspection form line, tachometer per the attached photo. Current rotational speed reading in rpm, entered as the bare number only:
4700
